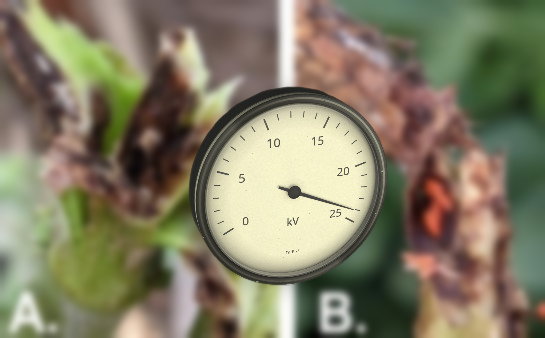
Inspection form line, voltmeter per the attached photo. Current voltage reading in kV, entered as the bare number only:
24
